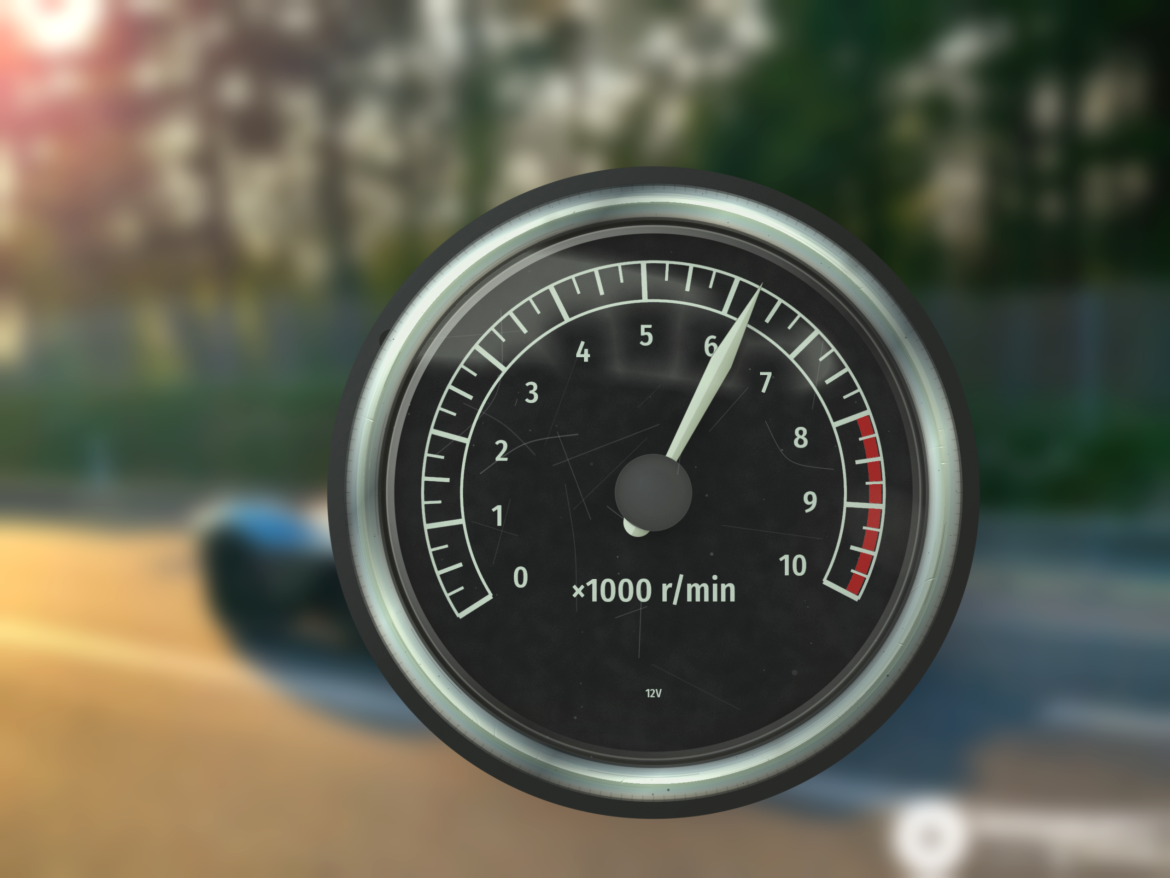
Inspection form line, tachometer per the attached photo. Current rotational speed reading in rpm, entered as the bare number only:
6250
